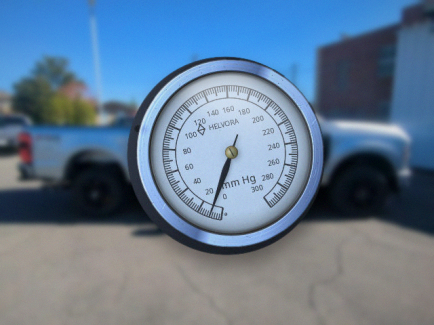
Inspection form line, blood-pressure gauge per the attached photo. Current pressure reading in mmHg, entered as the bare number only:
10
